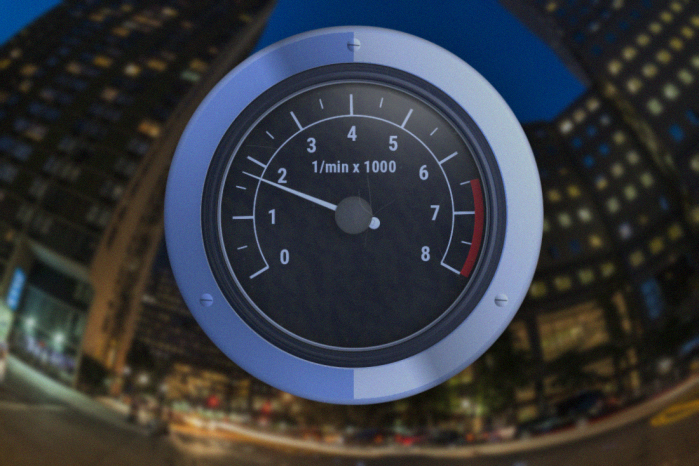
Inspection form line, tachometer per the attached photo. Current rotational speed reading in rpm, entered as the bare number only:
1750
